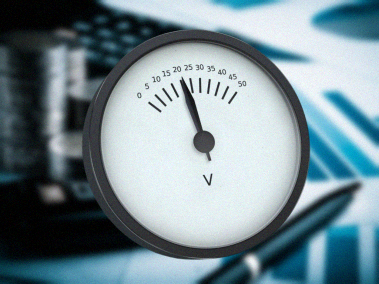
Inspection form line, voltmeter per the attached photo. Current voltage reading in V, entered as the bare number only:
20
